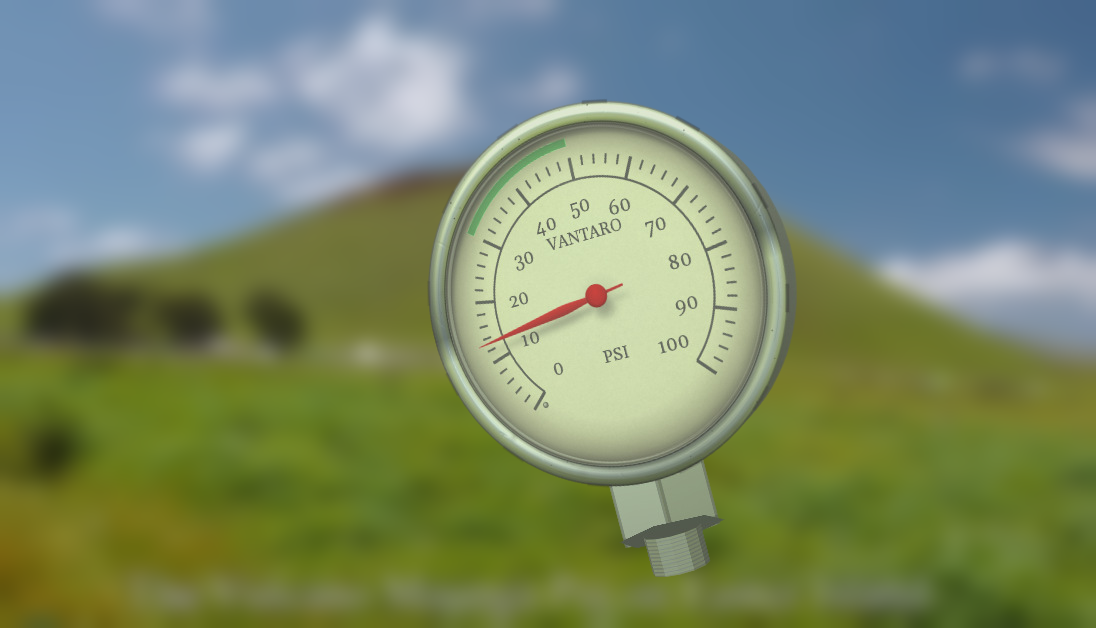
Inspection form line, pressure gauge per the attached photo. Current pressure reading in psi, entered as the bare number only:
13
